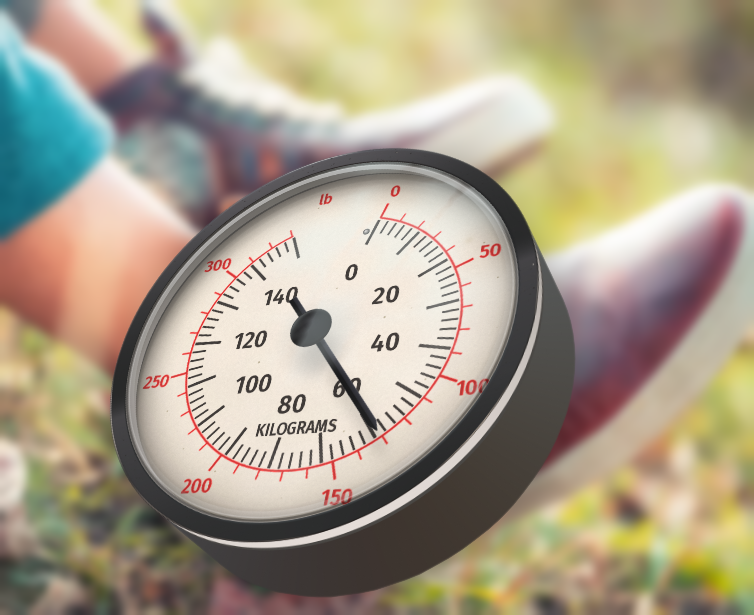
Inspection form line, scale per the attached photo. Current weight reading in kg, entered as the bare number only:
59
